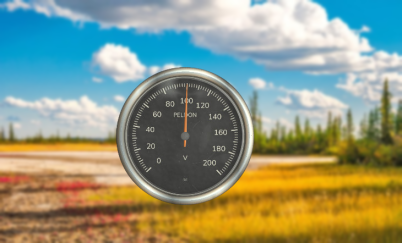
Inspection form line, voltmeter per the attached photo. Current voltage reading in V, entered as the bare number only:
100
